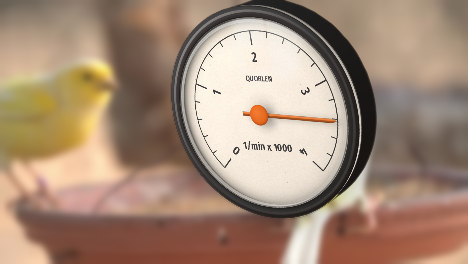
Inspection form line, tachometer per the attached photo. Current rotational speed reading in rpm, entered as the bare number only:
3400
